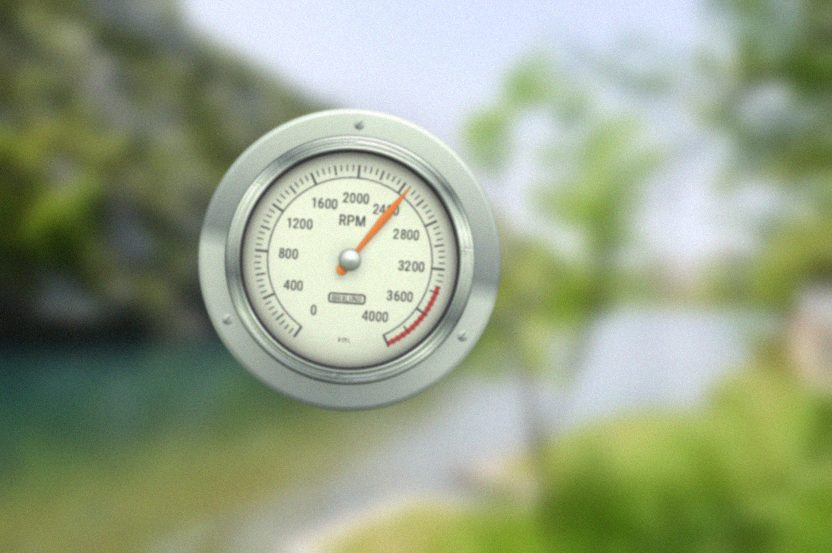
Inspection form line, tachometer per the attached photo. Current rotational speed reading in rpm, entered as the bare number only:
2450
